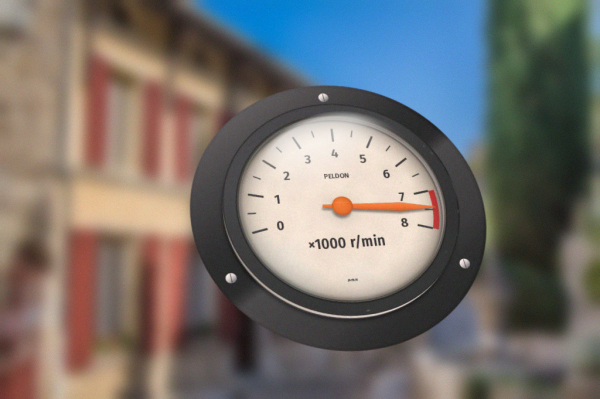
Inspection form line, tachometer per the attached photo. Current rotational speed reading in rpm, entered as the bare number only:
7500
